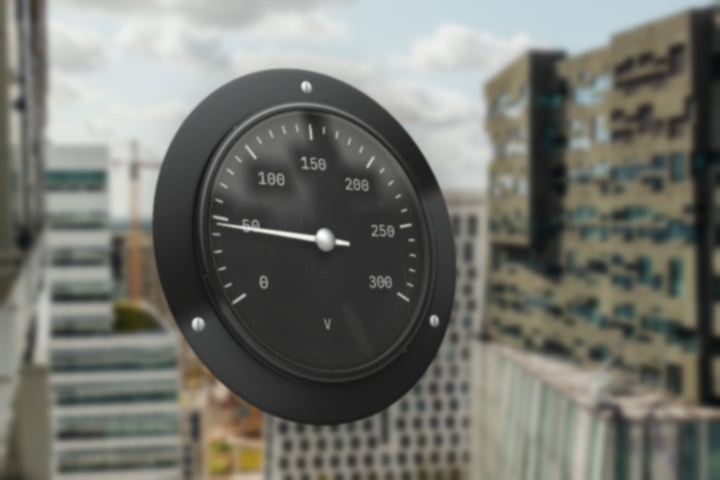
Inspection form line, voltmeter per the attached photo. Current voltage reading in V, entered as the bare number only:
45
